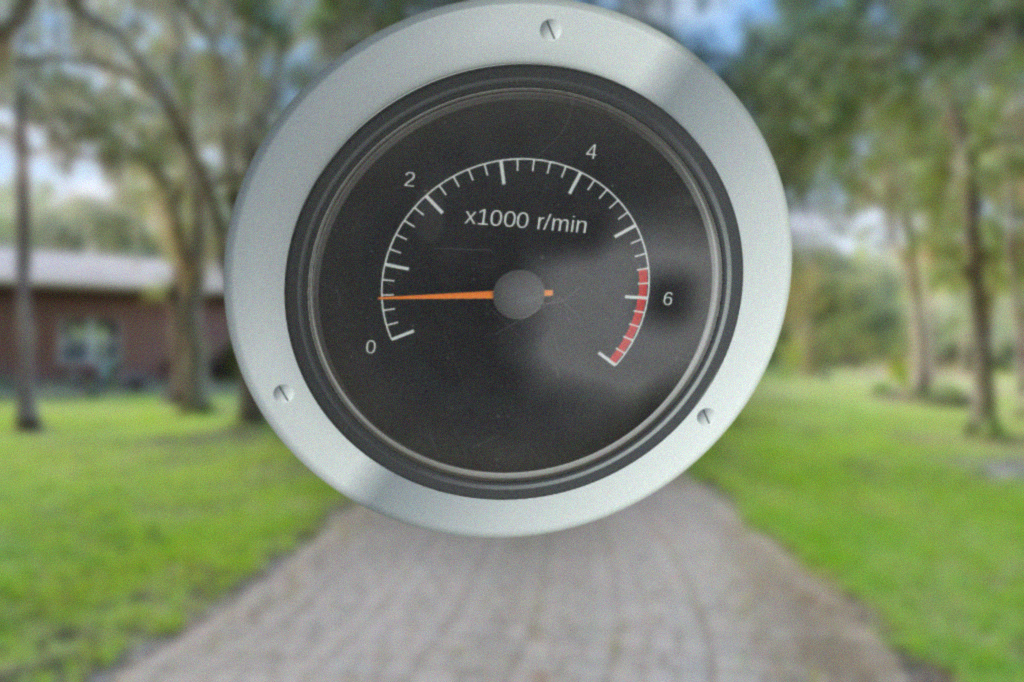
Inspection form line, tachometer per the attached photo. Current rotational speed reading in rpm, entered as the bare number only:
600
